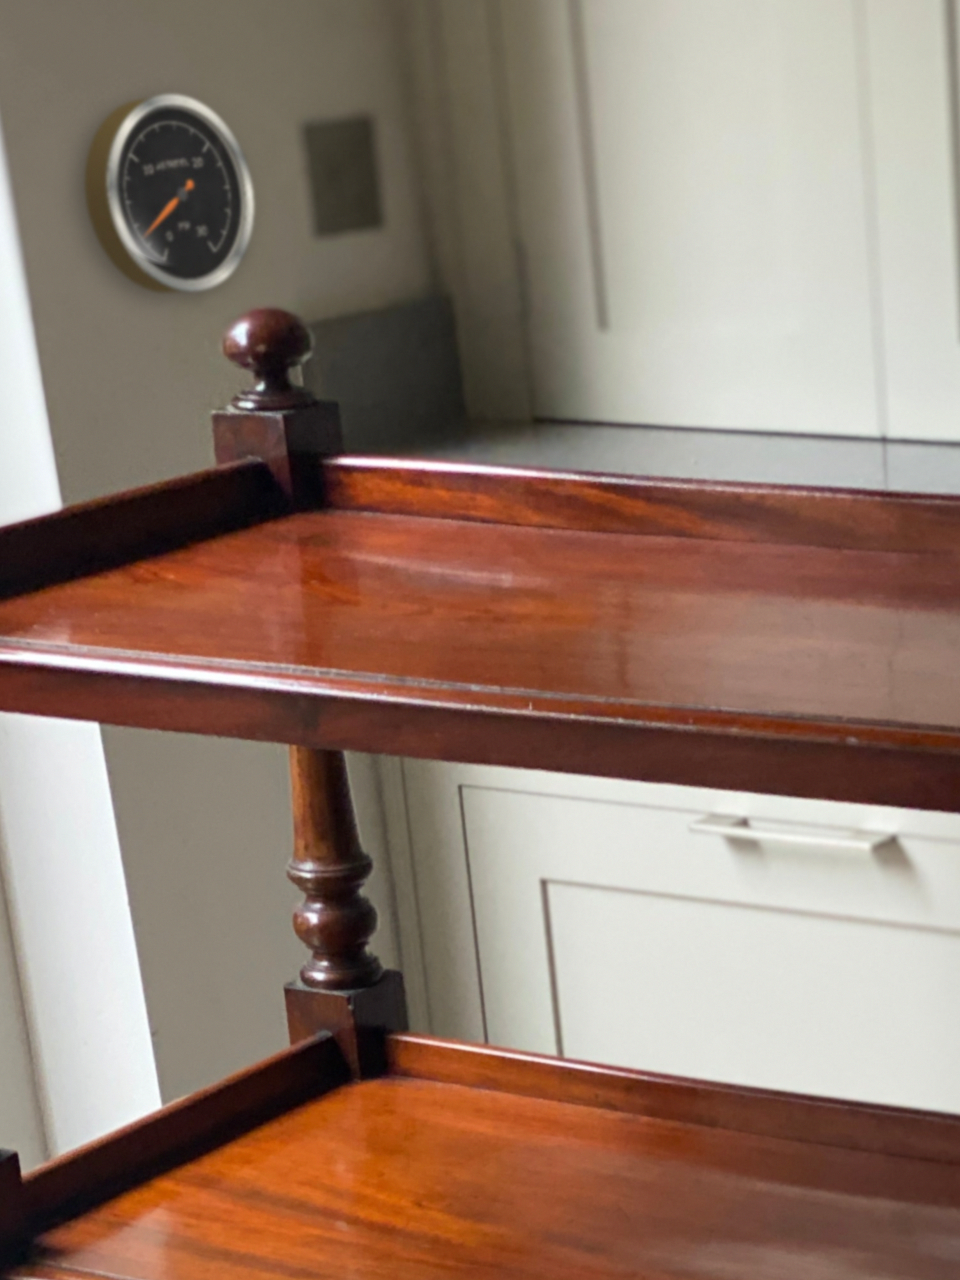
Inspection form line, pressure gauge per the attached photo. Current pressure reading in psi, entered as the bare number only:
3
